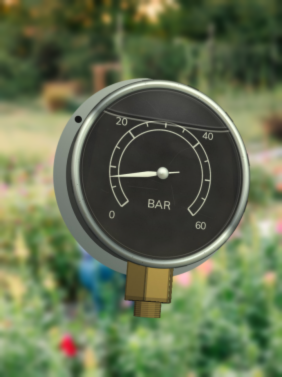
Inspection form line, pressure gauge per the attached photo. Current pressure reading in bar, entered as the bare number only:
7.5
